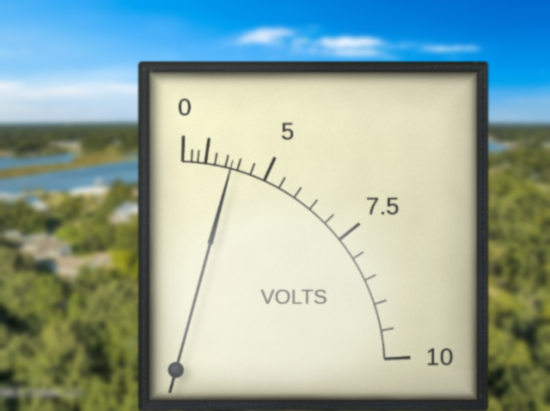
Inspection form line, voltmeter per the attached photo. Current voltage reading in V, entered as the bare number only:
3.75
